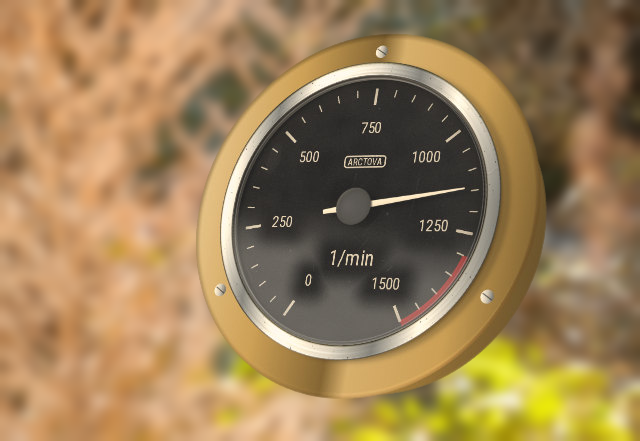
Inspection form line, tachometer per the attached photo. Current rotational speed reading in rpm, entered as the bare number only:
1150
